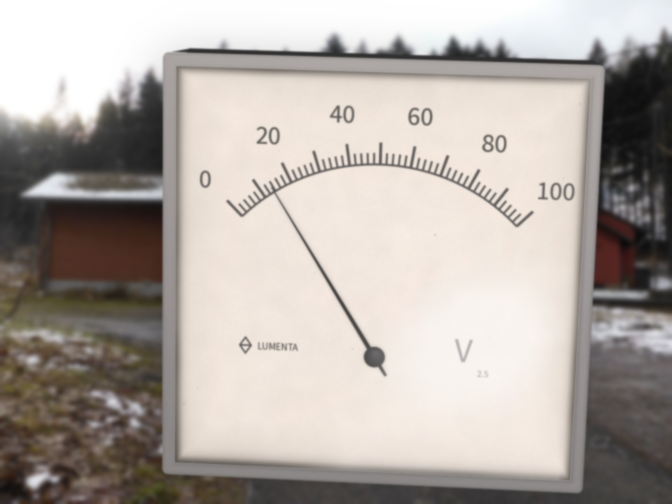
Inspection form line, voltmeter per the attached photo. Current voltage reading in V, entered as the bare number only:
14
